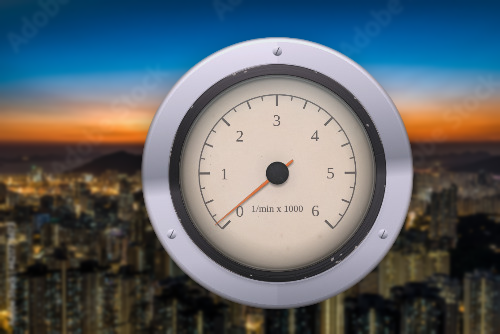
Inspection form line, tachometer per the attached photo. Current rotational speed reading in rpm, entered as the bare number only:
125
